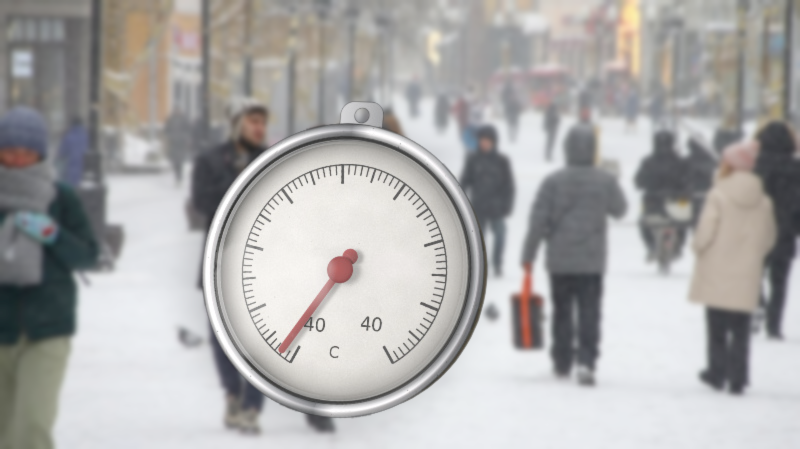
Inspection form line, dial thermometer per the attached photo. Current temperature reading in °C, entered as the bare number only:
-38
